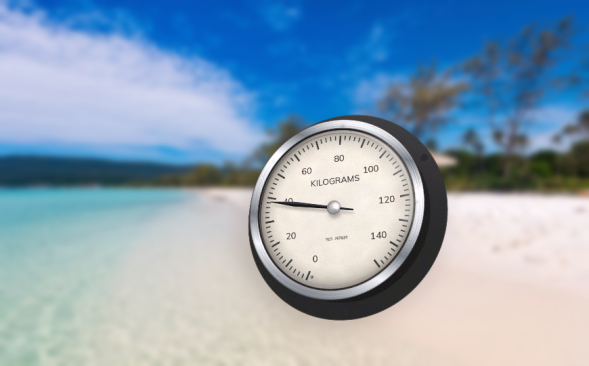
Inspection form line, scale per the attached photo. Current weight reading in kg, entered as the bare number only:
38
